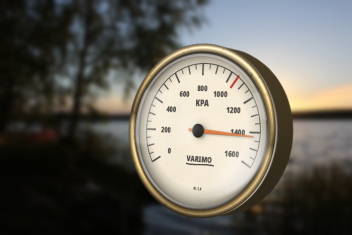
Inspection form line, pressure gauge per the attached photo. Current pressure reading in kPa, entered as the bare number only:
1425
